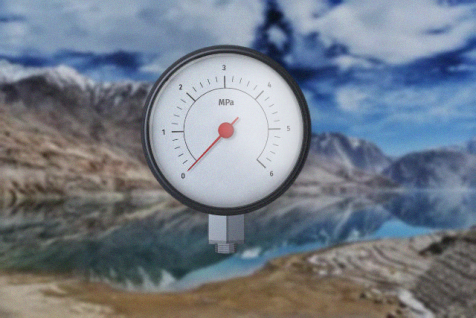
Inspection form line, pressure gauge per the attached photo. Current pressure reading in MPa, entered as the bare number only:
0
